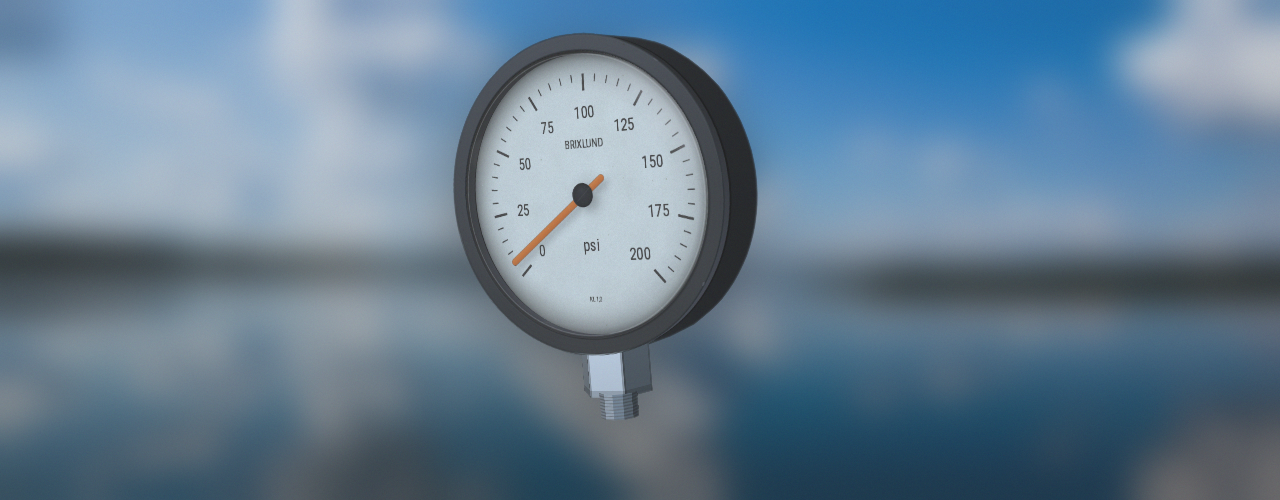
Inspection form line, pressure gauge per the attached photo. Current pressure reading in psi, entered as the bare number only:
5
